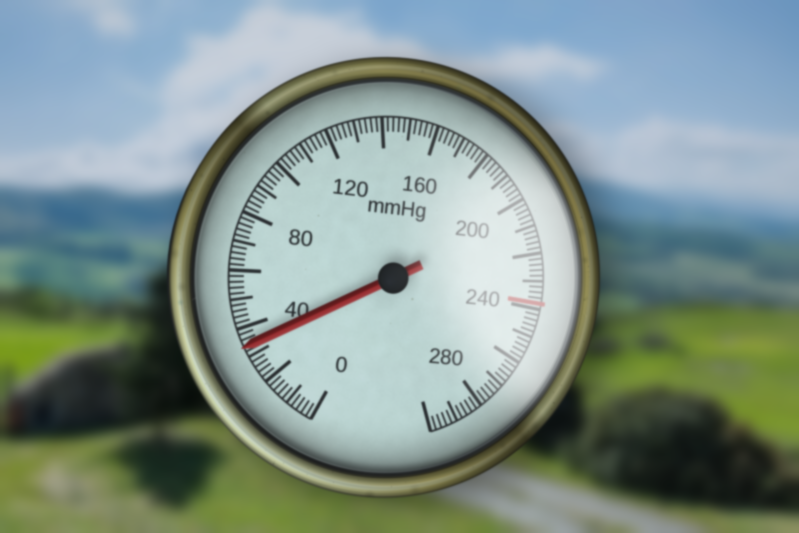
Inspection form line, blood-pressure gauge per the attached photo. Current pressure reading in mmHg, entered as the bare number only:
34
